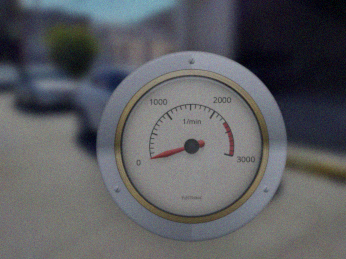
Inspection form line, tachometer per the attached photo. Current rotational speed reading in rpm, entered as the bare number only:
0
